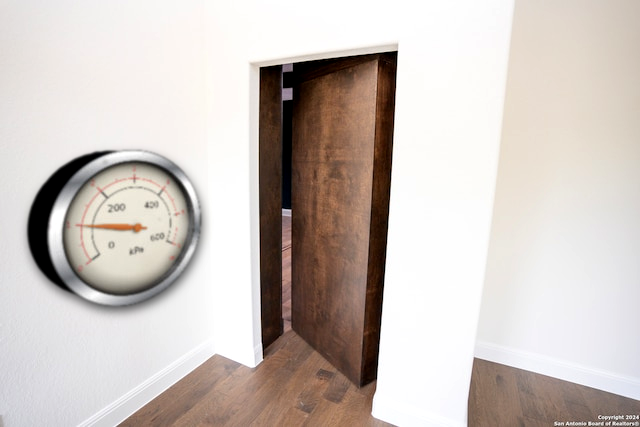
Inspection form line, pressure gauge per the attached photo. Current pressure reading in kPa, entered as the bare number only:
100
